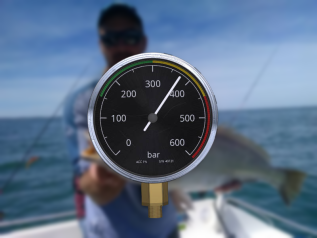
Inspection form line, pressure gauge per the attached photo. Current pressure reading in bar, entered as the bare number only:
375
